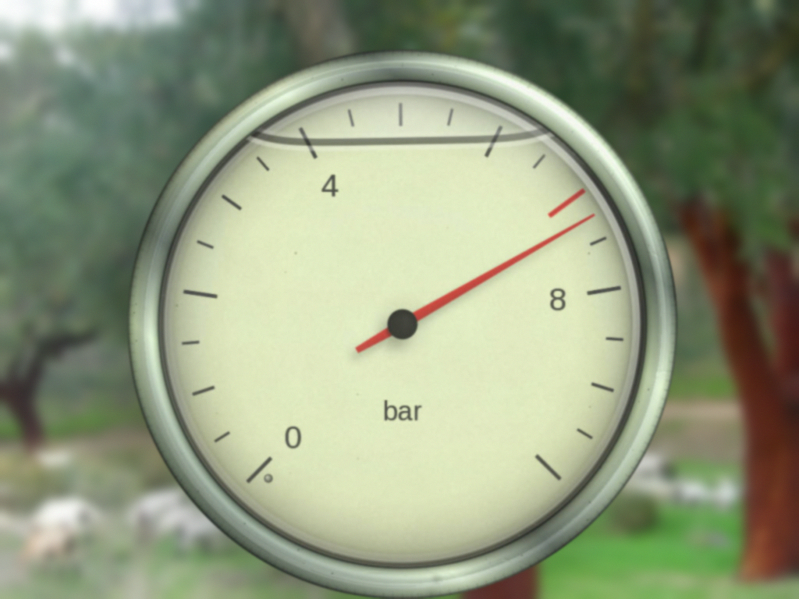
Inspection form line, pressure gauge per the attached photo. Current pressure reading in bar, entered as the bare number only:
7.25
